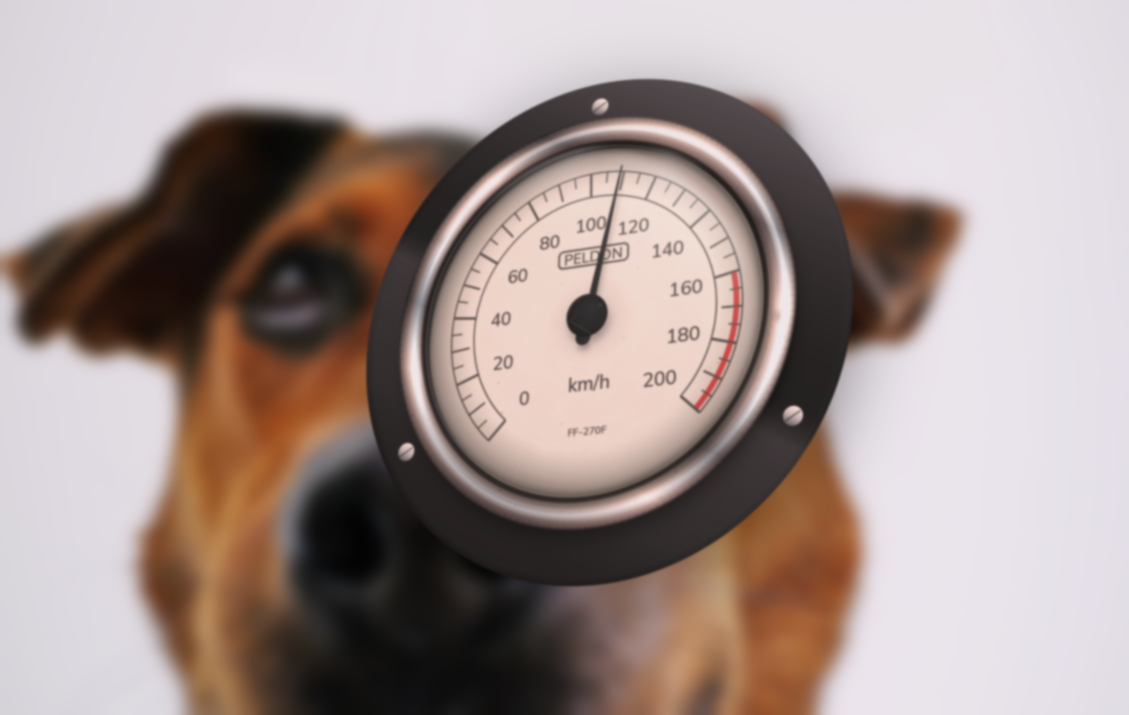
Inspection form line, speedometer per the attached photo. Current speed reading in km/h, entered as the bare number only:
110
